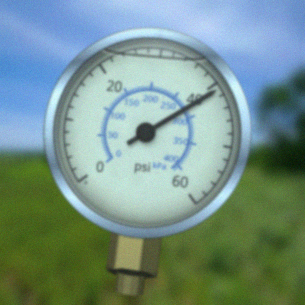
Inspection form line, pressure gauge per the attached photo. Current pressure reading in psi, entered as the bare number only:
41
